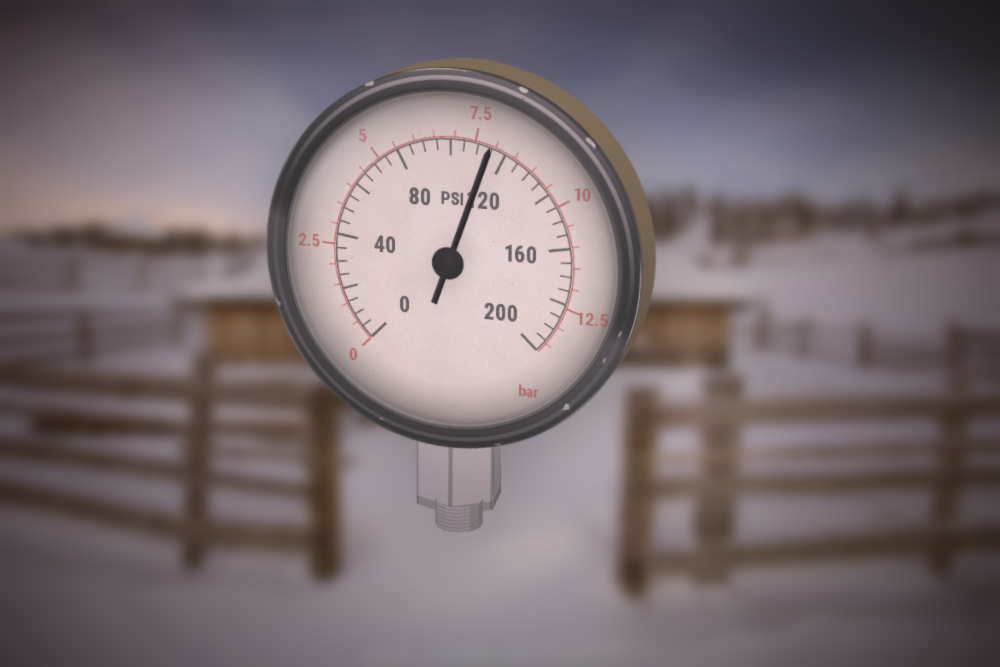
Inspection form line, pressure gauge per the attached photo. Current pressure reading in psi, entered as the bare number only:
115
